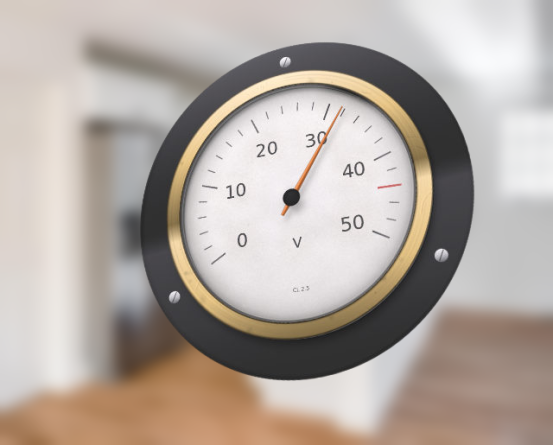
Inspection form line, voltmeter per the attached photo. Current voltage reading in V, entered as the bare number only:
32
